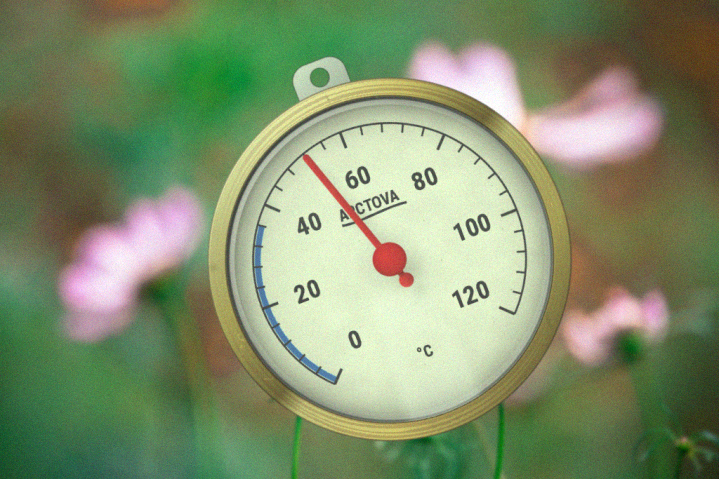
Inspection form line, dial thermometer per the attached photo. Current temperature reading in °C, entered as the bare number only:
52
